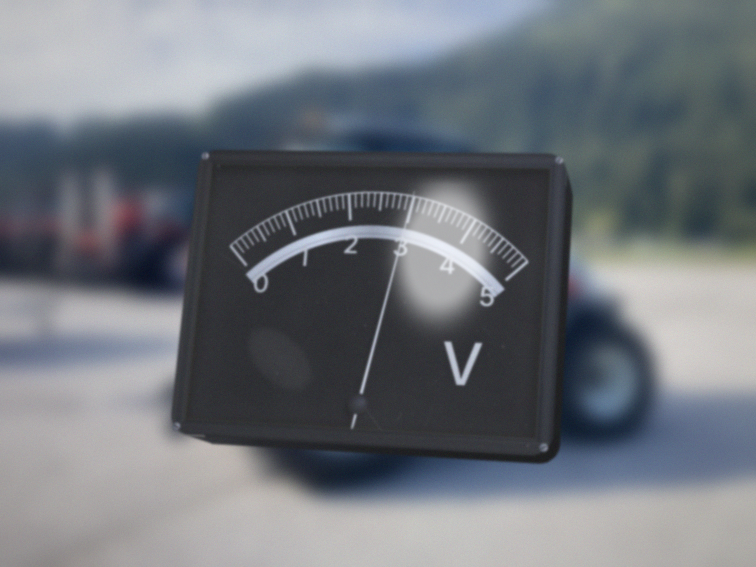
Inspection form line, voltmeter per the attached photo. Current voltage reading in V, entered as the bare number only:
3
